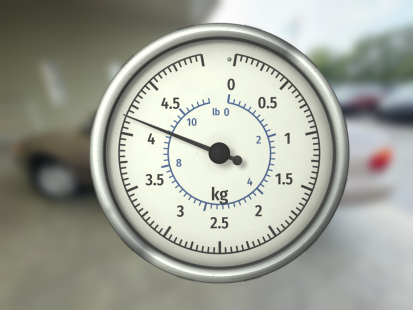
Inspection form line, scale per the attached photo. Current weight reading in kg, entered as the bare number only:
4.15
